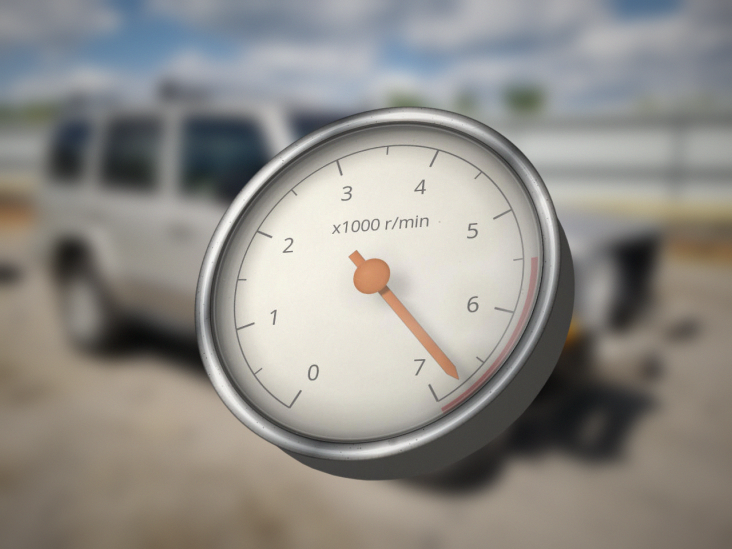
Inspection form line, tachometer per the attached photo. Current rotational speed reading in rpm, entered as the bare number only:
6750
